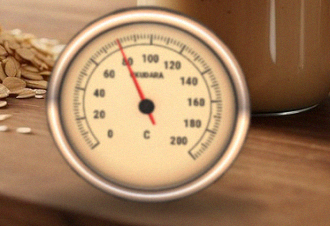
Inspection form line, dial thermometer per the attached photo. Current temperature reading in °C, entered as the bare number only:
80
